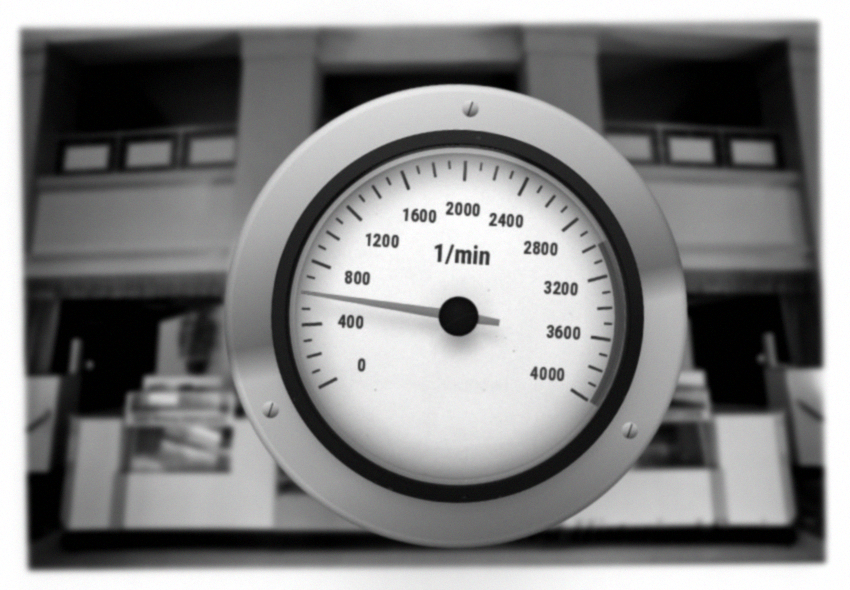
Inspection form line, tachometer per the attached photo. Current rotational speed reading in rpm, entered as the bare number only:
600
